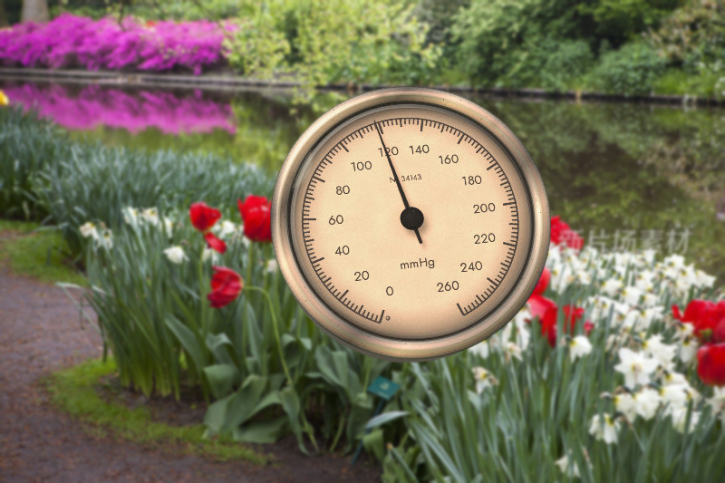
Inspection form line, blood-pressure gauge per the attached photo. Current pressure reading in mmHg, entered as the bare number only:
118
